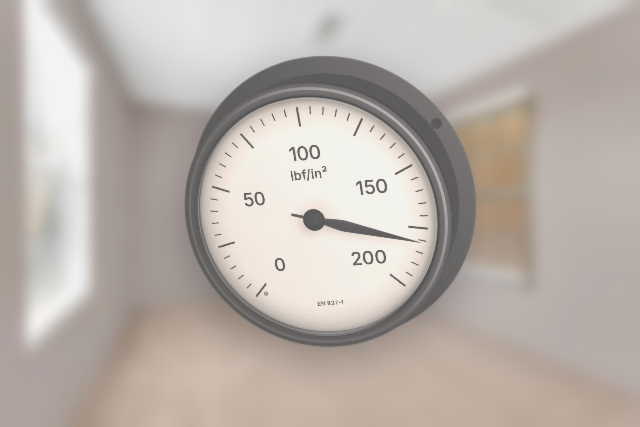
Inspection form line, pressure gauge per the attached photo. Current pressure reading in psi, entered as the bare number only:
180
